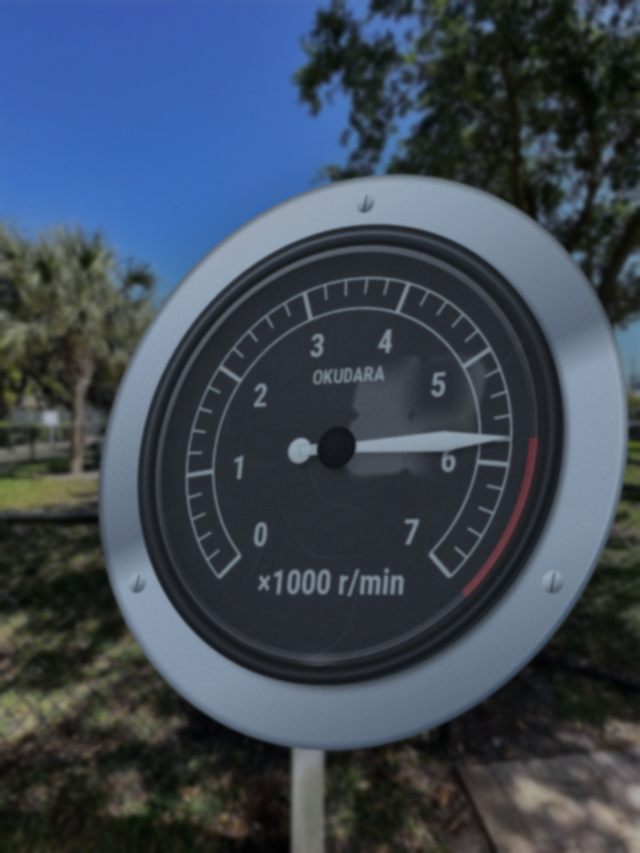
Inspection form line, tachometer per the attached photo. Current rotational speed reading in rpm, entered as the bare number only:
5800
